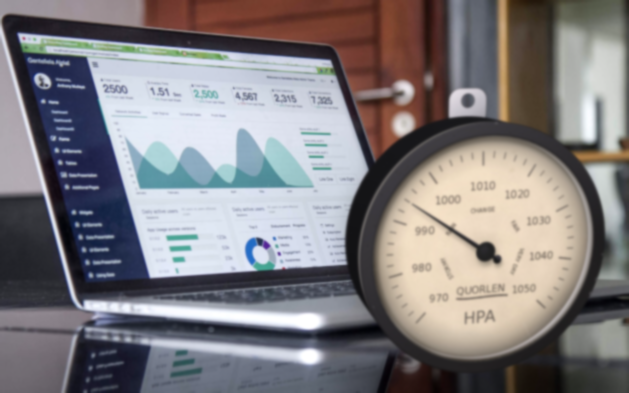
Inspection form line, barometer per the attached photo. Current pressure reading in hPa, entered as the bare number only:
994
